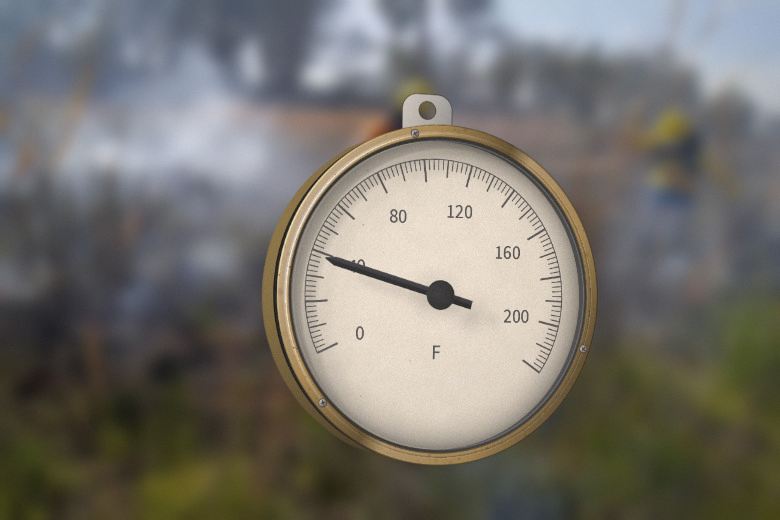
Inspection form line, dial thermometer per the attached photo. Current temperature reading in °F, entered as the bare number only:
38
